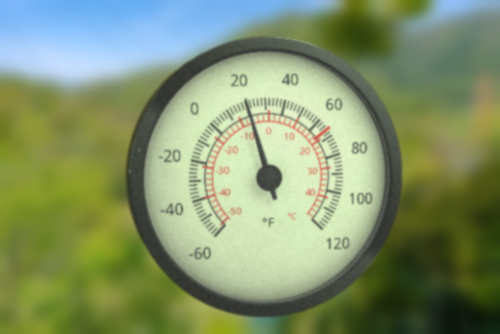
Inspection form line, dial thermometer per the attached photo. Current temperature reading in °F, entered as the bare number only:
20
